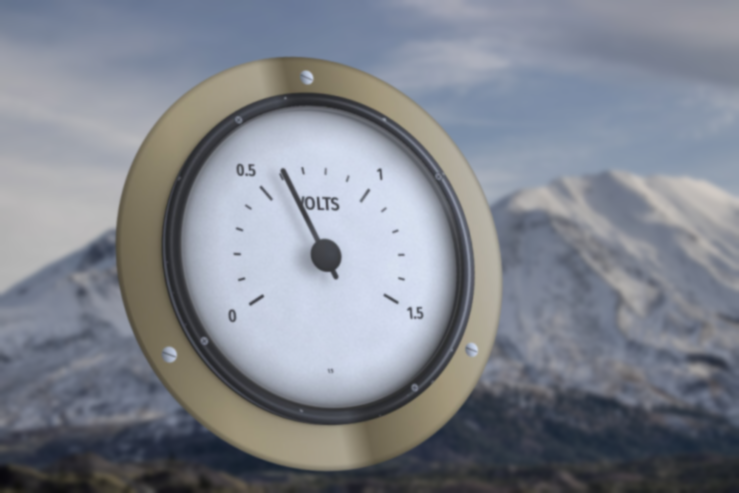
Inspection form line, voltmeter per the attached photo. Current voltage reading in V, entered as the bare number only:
0.6
